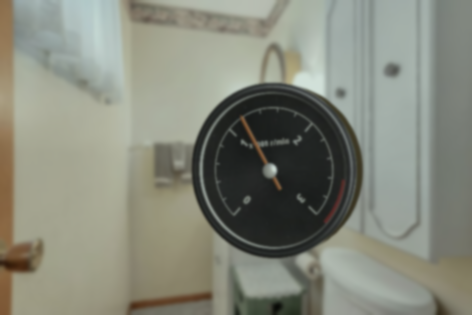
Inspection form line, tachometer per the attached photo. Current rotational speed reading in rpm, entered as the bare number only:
1200
